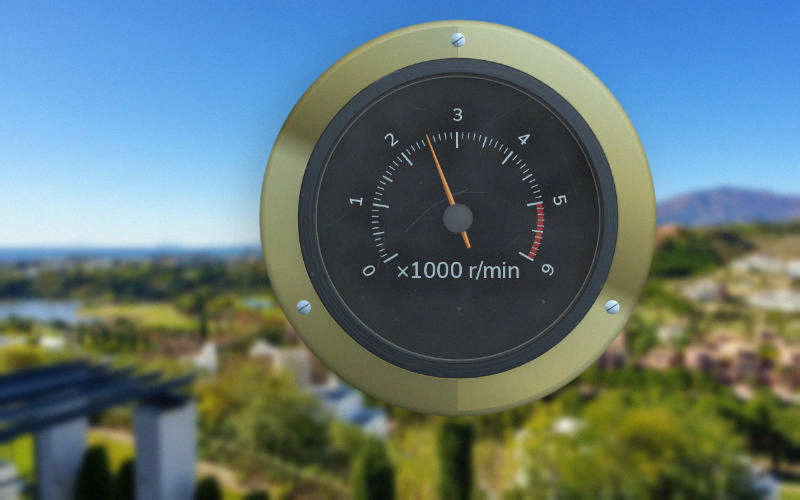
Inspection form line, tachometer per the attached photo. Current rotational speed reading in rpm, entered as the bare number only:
2500
